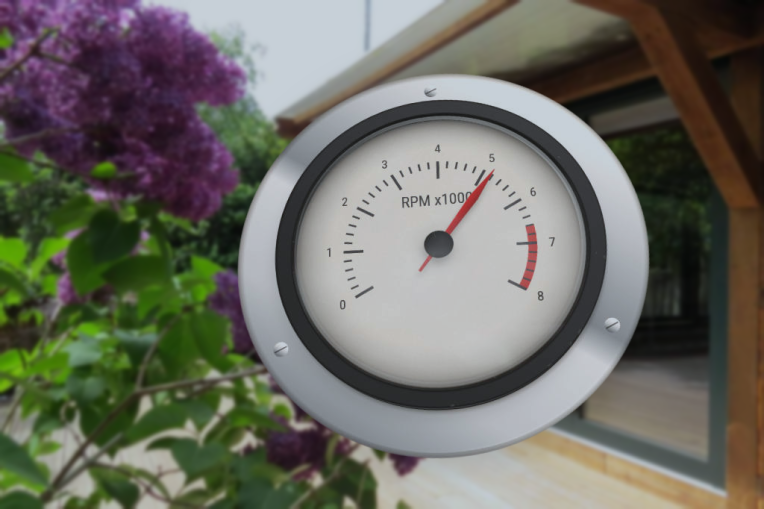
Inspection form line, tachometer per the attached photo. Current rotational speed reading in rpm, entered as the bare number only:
5200
